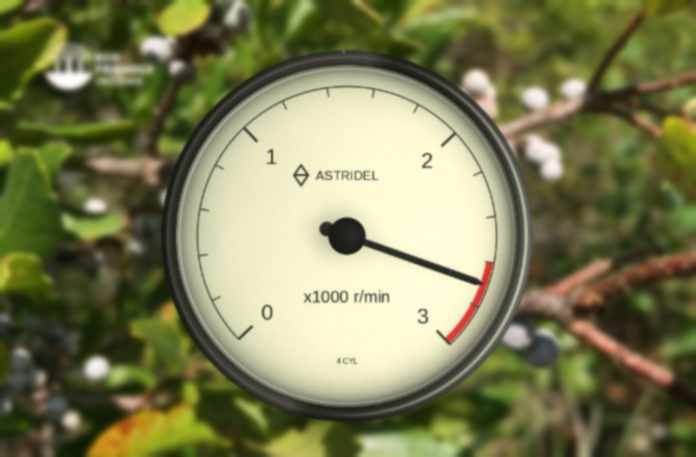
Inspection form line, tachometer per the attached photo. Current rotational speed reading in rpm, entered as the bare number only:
2700
